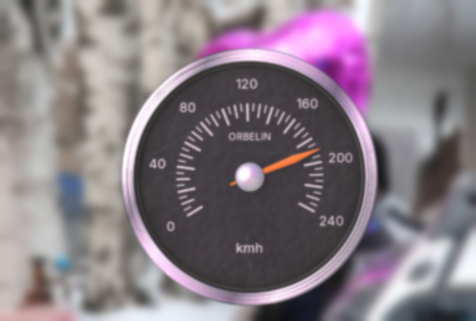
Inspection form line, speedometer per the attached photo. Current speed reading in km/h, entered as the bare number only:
190
